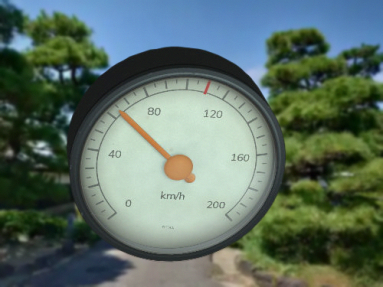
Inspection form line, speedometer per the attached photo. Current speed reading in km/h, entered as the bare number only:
65
